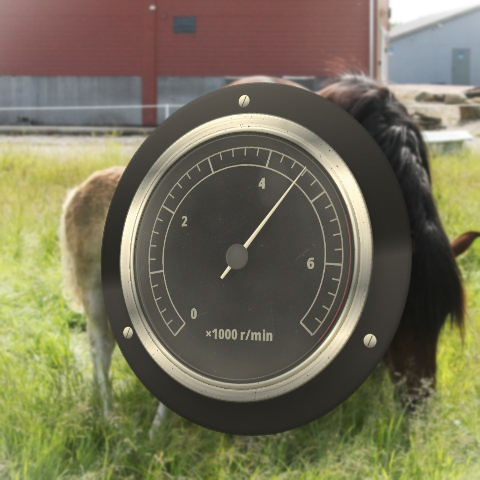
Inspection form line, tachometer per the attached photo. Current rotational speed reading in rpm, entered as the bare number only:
4600
